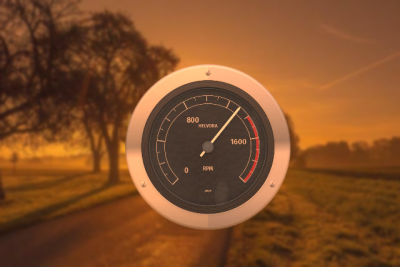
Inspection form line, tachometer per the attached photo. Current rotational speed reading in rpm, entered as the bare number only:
1300
